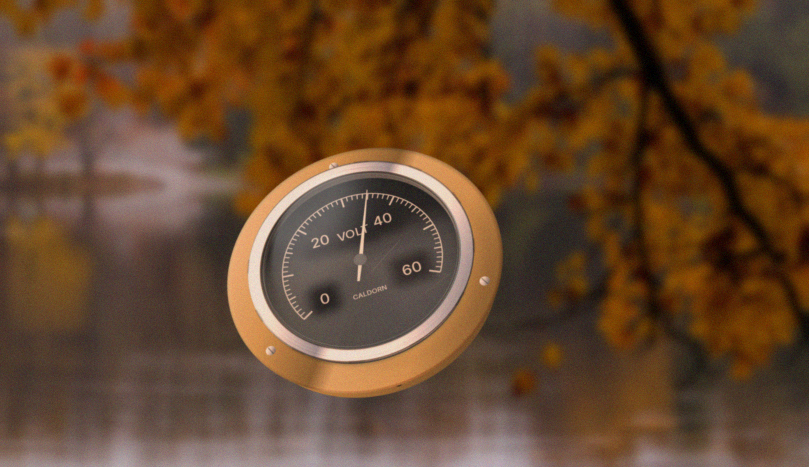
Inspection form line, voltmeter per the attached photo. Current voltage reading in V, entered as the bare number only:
35
